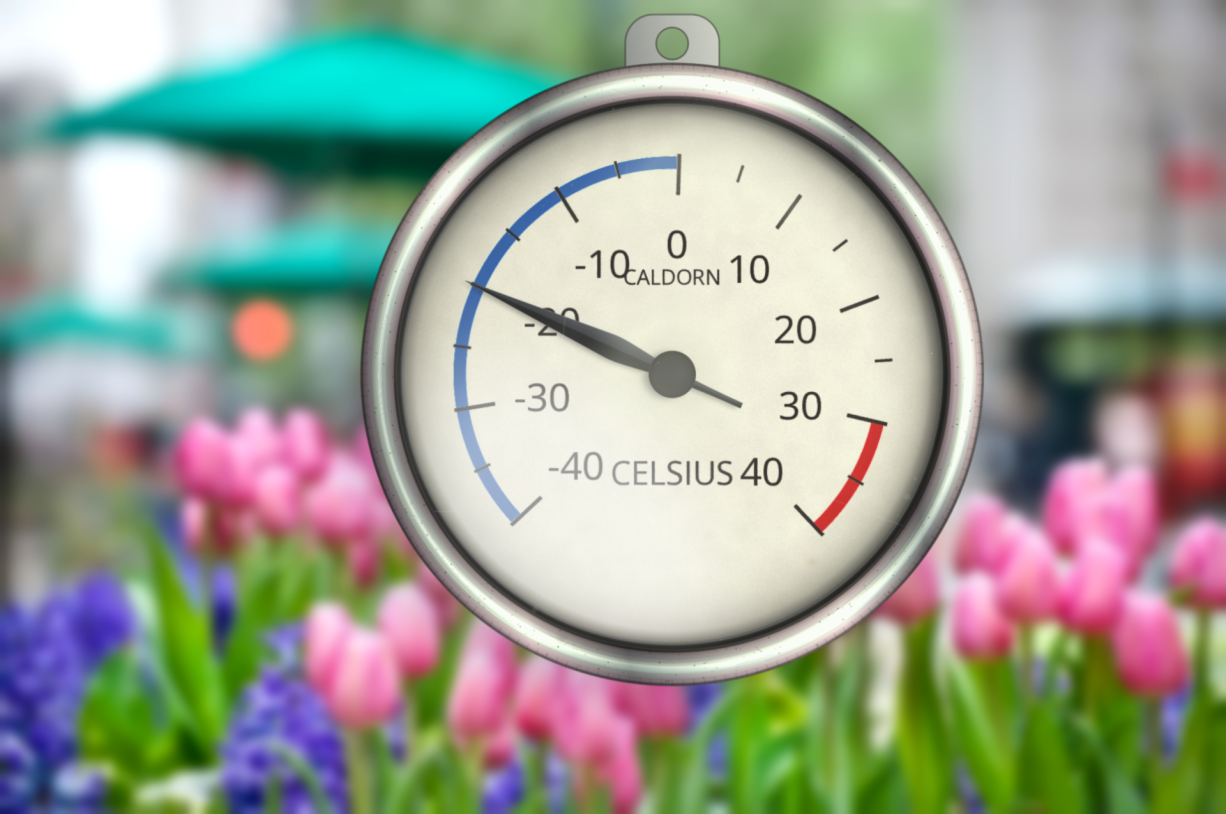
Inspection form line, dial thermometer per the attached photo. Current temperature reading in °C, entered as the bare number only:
-20
